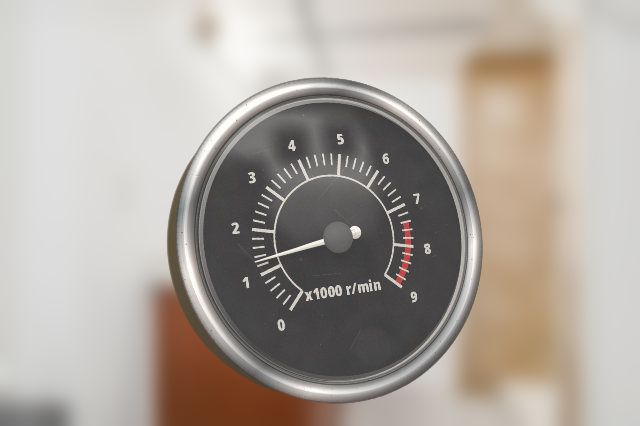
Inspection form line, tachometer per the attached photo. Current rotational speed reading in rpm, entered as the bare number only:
1300
